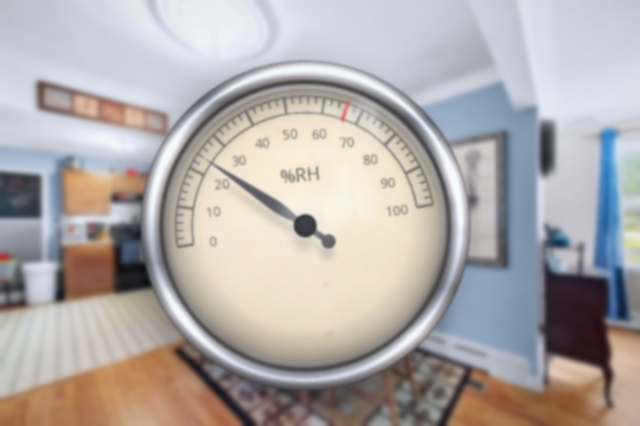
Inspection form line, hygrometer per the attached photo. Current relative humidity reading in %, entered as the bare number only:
24
